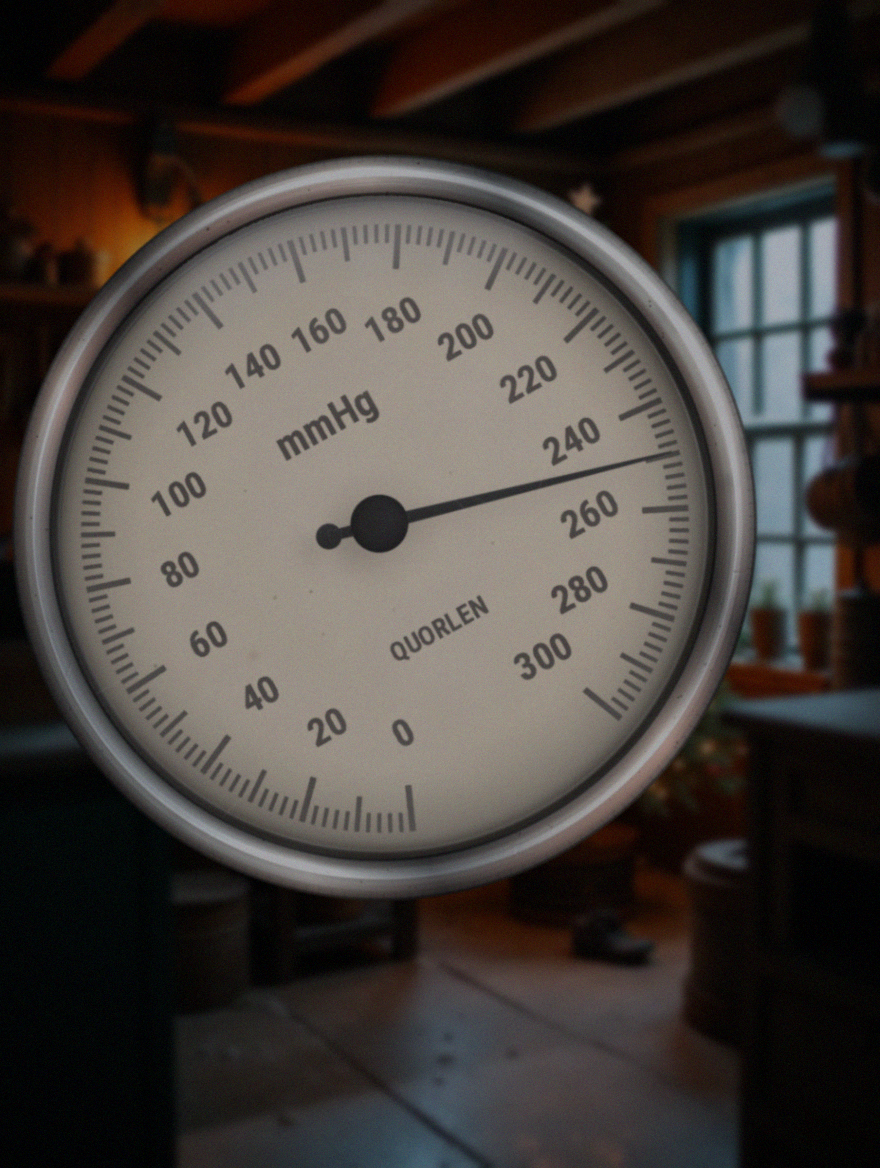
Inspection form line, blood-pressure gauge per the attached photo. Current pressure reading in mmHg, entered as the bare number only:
250
